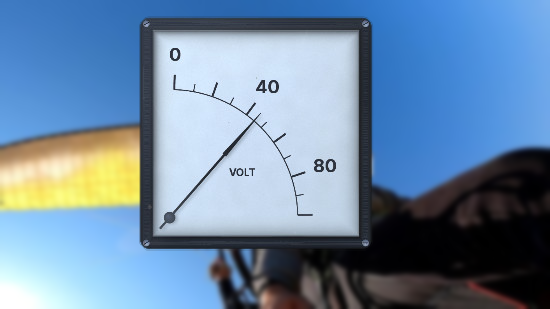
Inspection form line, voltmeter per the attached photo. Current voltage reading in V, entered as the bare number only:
45
